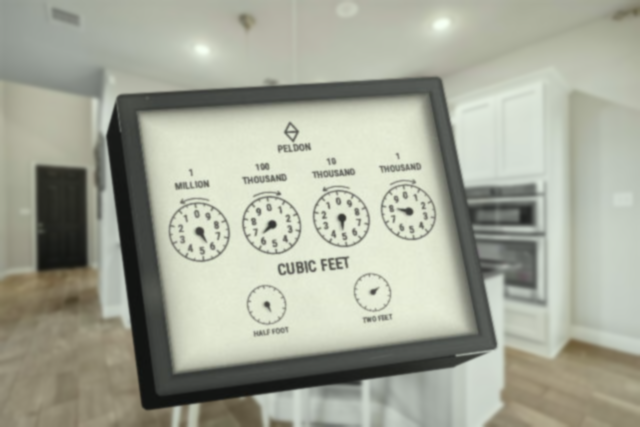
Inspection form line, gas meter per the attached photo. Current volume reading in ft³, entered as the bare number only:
564800
